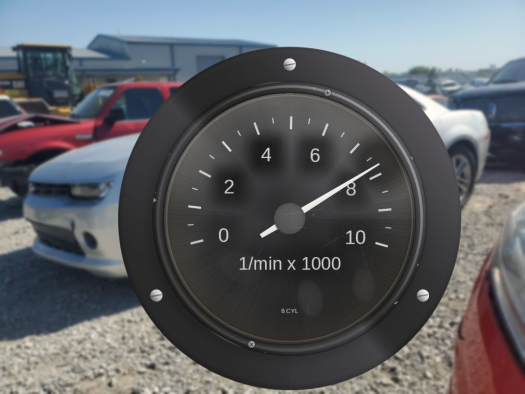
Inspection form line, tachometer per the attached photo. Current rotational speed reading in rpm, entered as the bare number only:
7750
